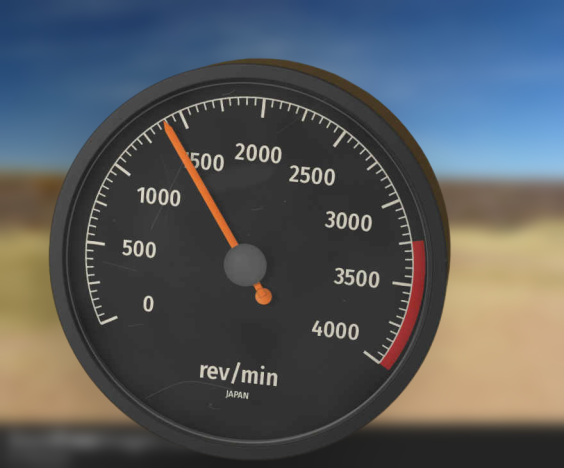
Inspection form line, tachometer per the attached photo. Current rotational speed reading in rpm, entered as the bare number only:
1400
